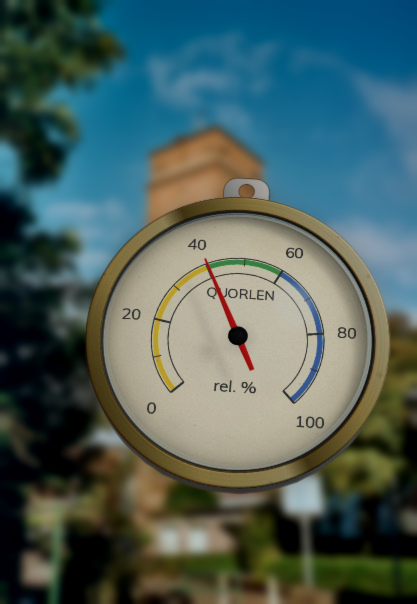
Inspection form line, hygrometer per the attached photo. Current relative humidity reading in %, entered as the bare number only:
40
